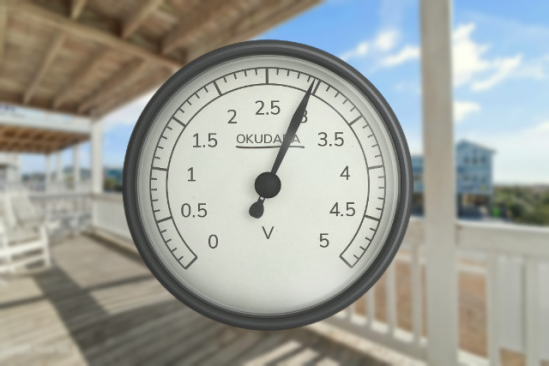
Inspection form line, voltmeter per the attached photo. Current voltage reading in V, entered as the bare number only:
2.95
